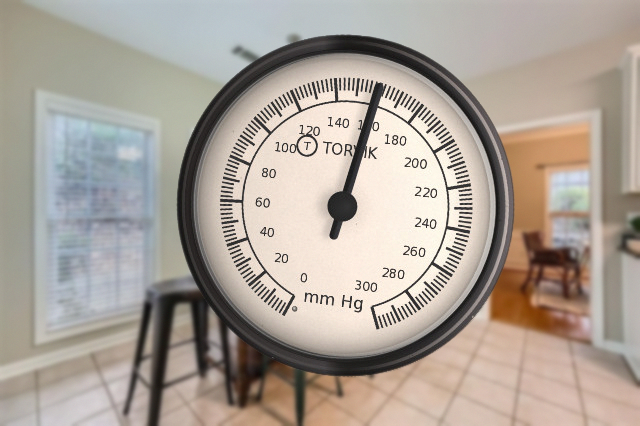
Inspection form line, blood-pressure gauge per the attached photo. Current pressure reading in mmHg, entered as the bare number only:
160
